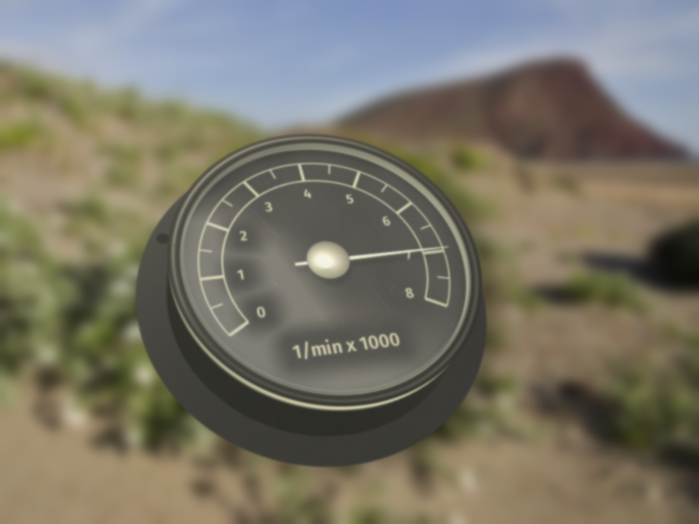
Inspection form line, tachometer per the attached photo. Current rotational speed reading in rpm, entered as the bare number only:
7000
